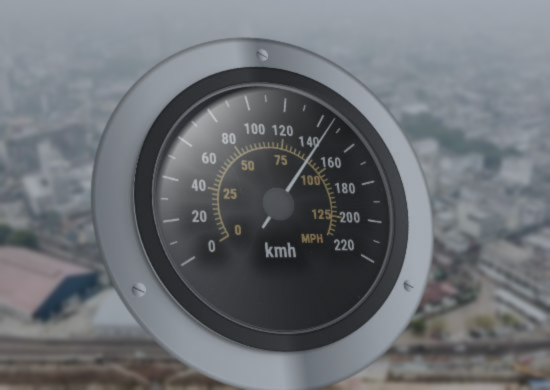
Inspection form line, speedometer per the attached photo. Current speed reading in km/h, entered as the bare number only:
145
